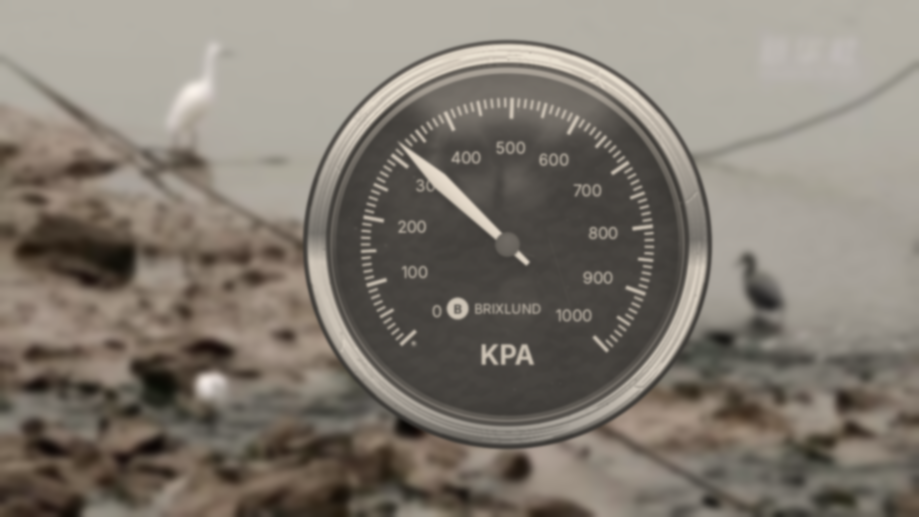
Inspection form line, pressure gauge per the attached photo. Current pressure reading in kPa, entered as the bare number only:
320
